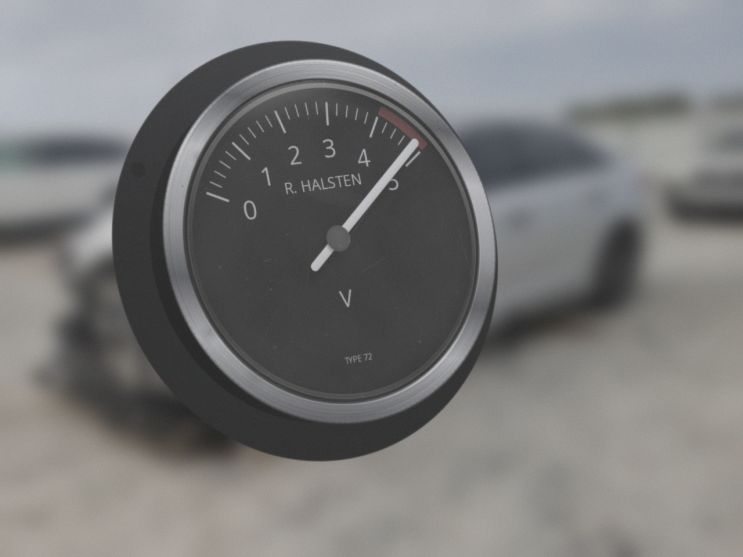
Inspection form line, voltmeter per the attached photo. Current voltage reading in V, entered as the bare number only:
4.8
